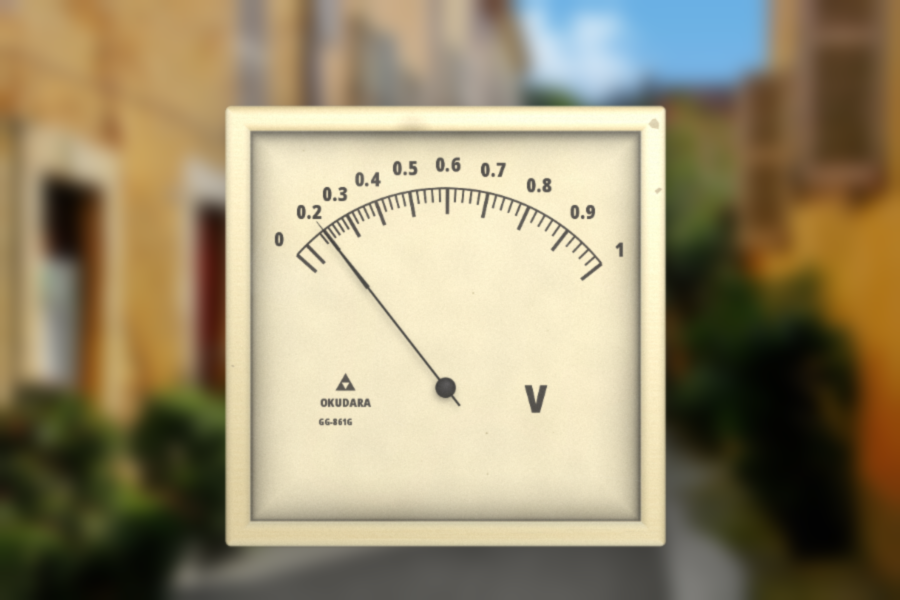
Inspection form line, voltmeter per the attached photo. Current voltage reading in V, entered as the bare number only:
0.2
